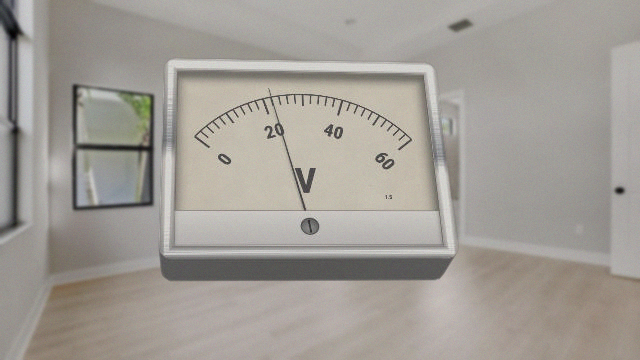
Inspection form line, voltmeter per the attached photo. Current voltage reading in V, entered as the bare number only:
22
